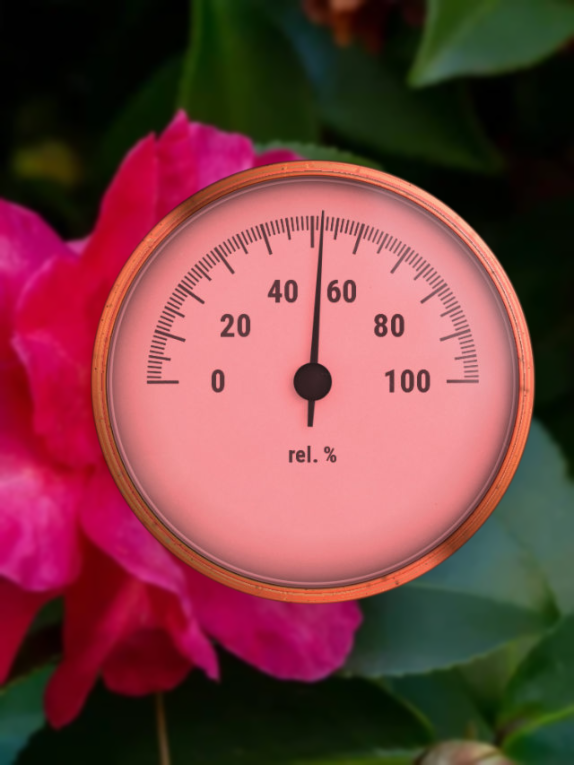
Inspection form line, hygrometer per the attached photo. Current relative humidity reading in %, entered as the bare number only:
52
